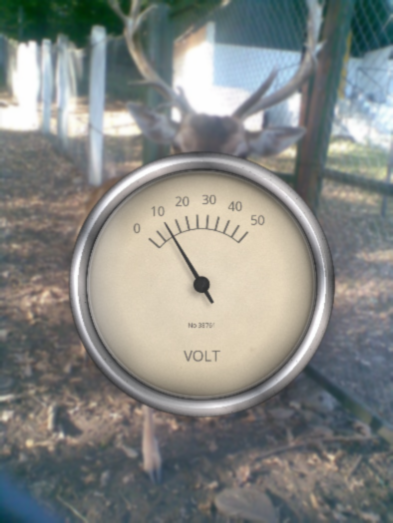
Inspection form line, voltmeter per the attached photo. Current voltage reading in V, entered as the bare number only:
10
